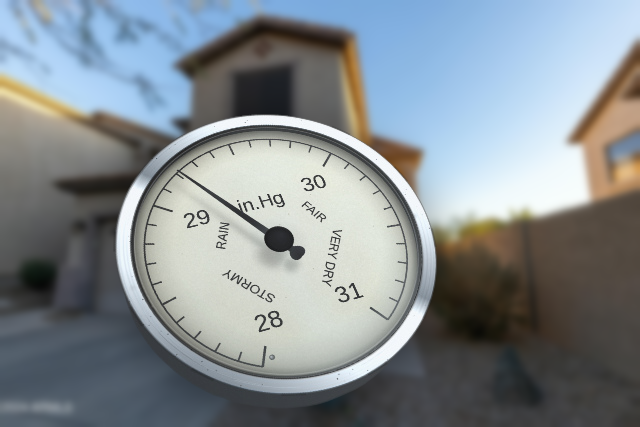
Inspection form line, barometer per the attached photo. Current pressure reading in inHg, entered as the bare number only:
29.2
